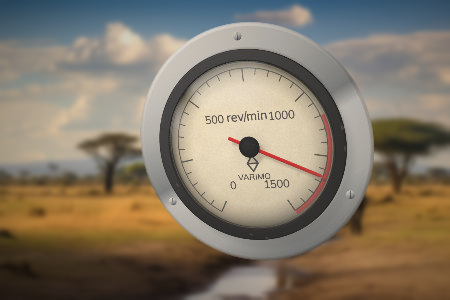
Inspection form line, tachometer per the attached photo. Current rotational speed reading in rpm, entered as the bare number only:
1325
